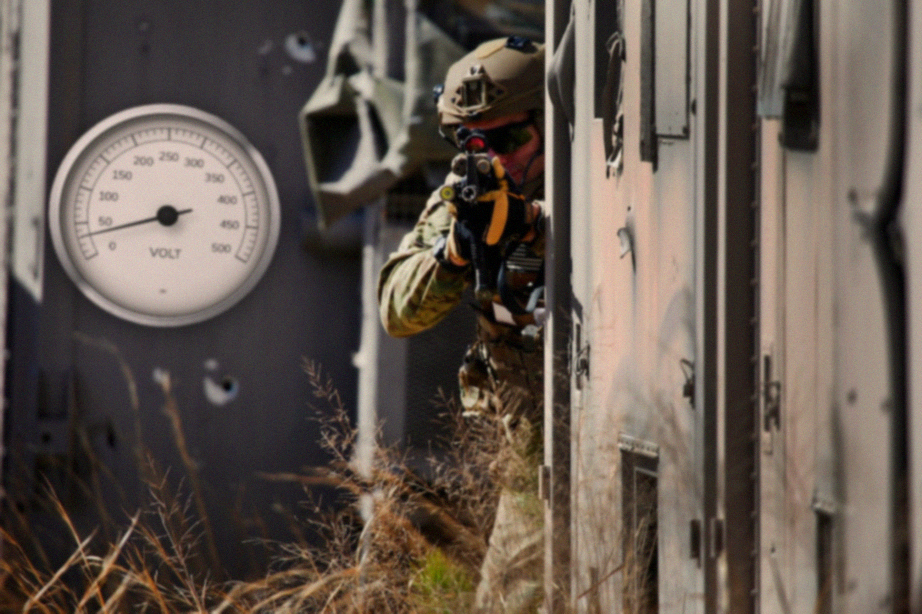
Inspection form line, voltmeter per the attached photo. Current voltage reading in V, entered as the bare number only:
30
